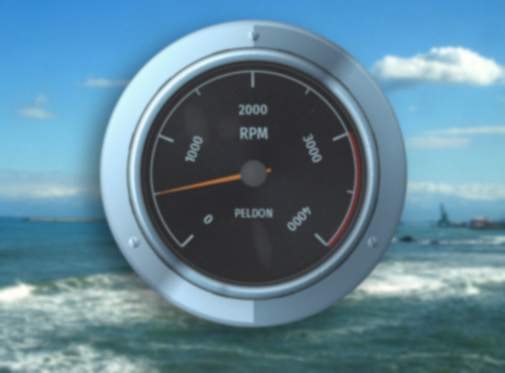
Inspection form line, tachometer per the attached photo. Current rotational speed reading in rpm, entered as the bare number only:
500
